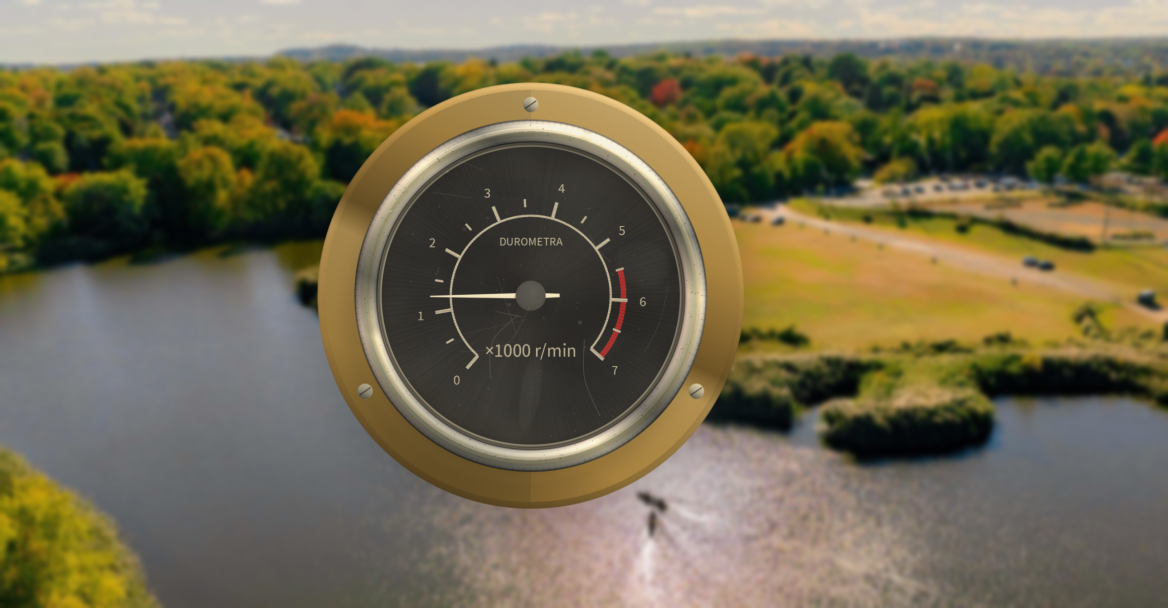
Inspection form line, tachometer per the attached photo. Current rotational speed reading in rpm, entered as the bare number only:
1250
